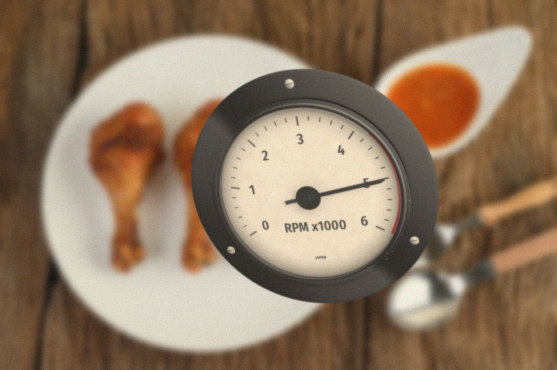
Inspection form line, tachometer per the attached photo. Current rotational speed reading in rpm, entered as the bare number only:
5000
